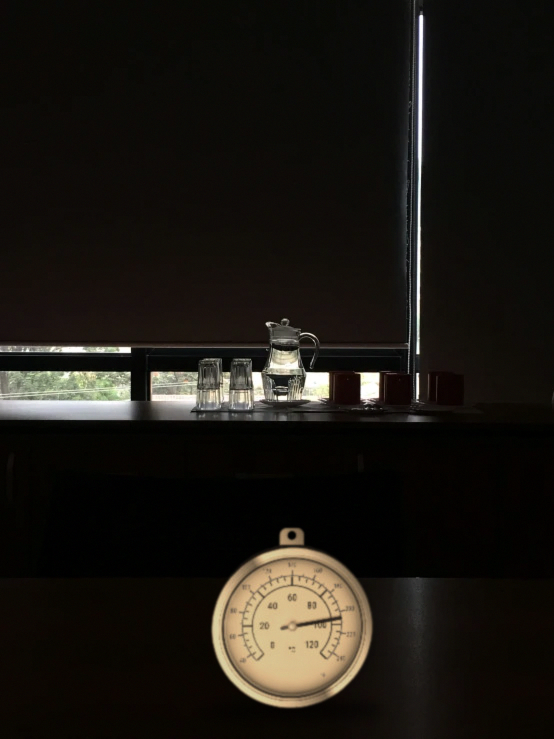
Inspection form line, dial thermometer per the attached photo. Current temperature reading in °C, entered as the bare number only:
96
